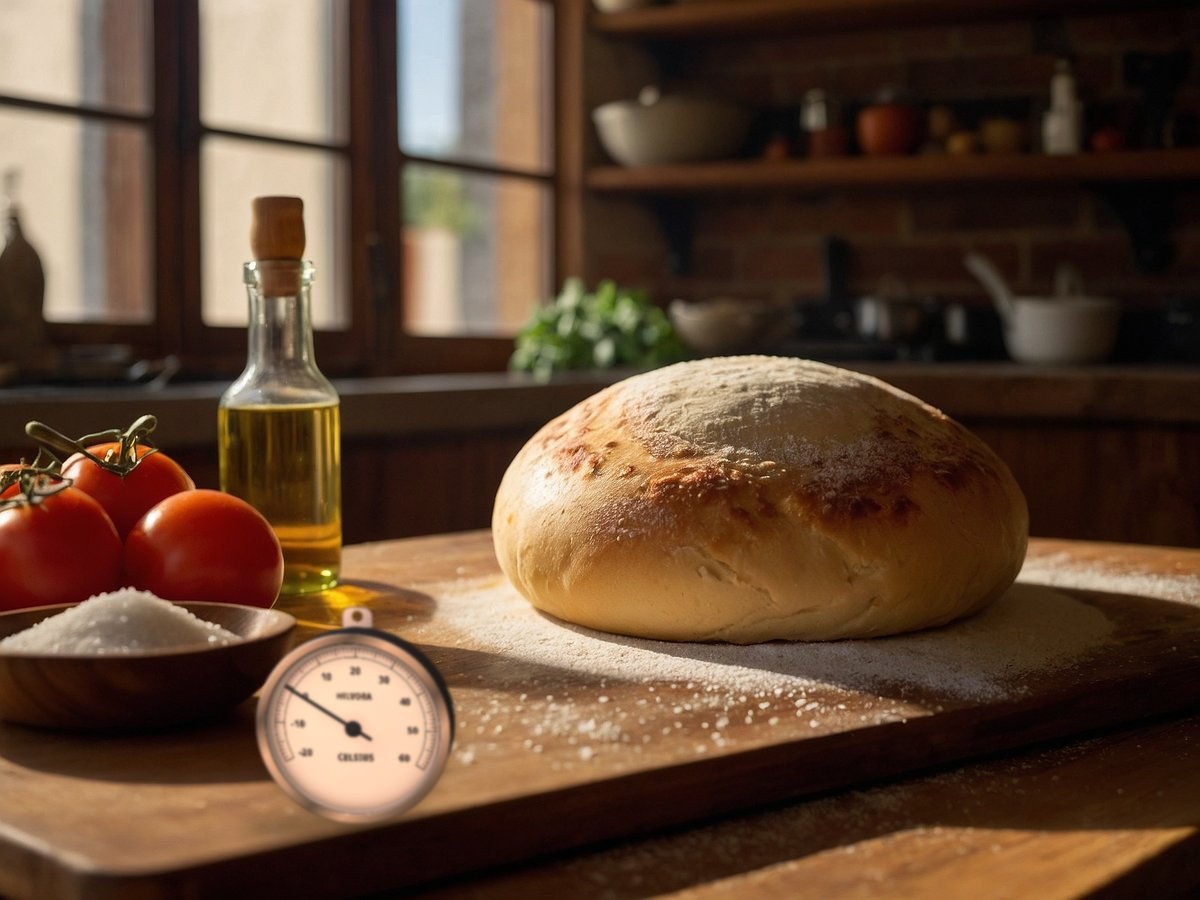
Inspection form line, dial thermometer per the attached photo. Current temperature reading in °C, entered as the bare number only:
0
